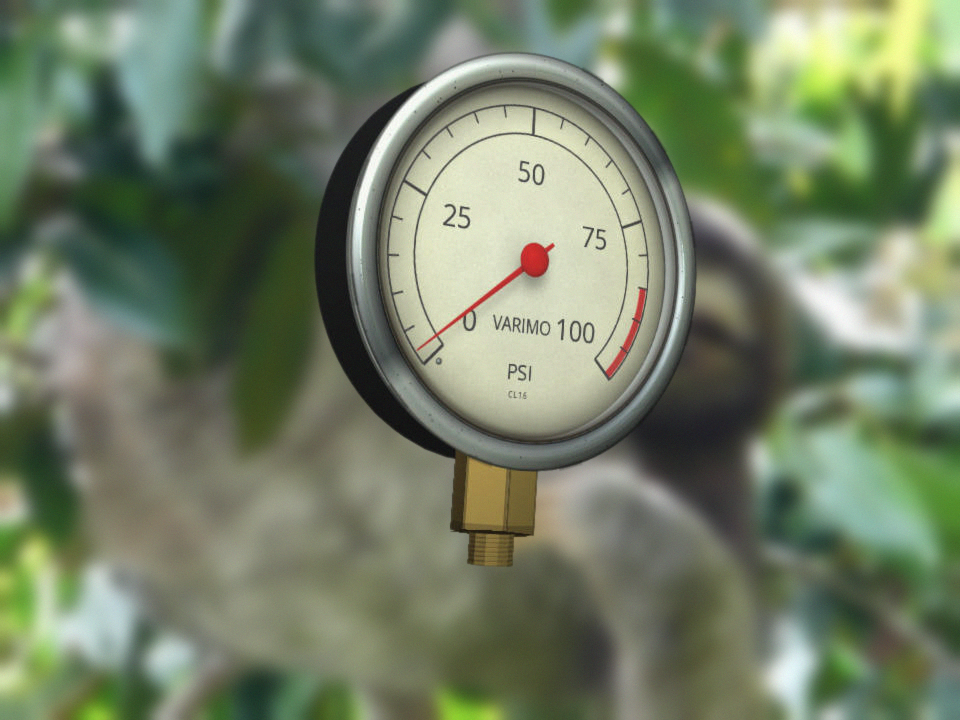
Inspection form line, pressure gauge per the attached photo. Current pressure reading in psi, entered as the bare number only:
2.5
